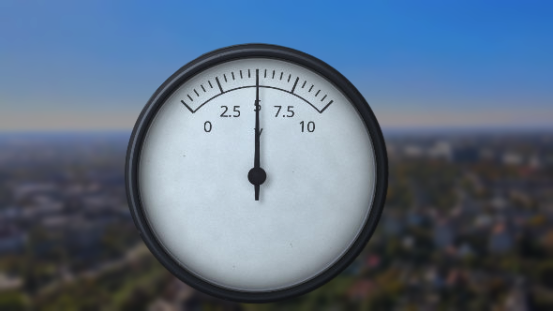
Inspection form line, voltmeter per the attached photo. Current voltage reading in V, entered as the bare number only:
5
